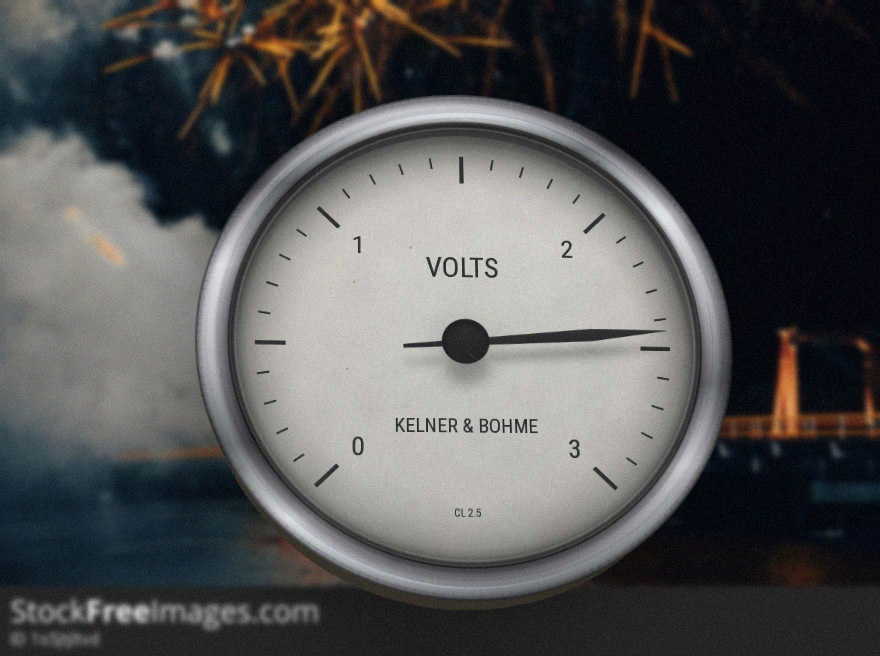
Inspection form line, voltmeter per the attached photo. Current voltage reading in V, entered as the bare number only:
2.45
